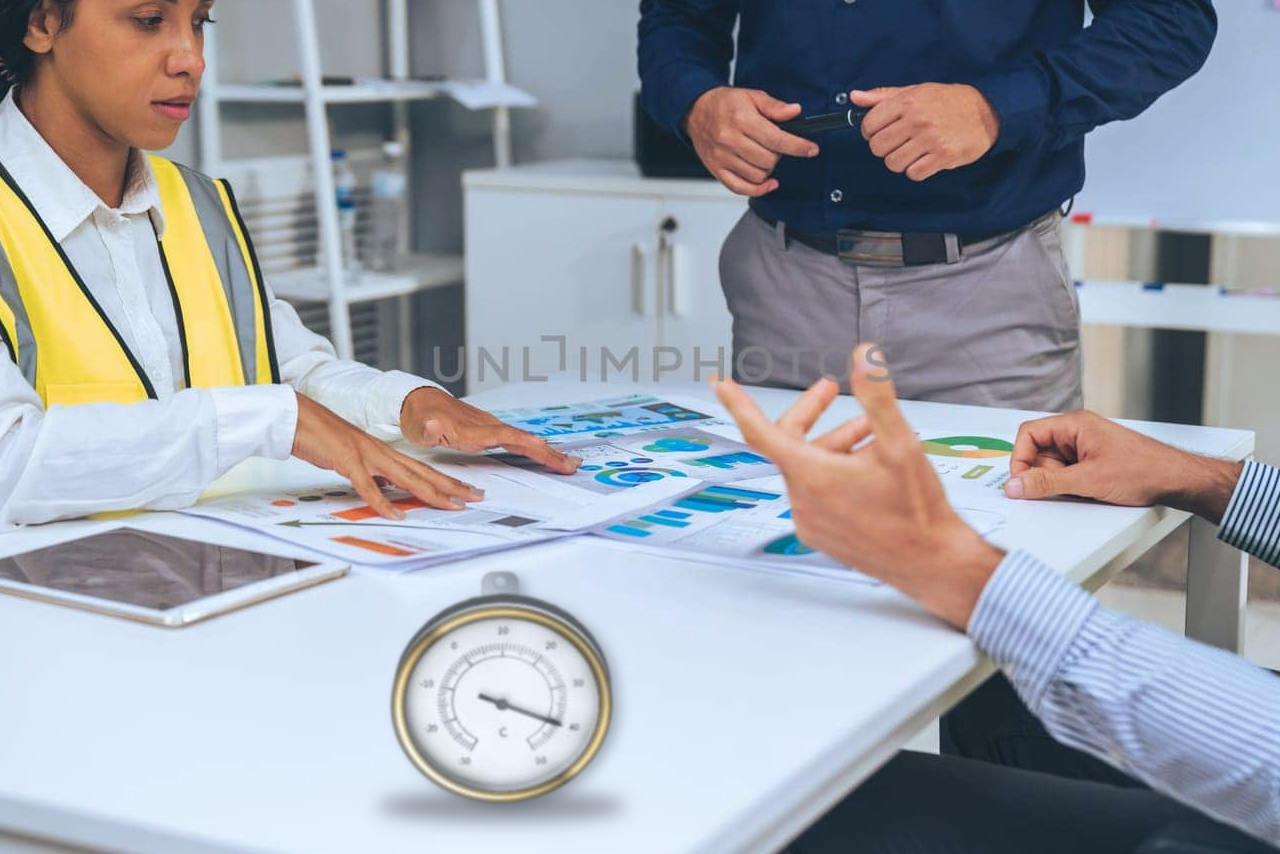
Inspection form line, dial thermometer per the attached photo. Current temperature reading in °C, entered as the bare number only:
40
